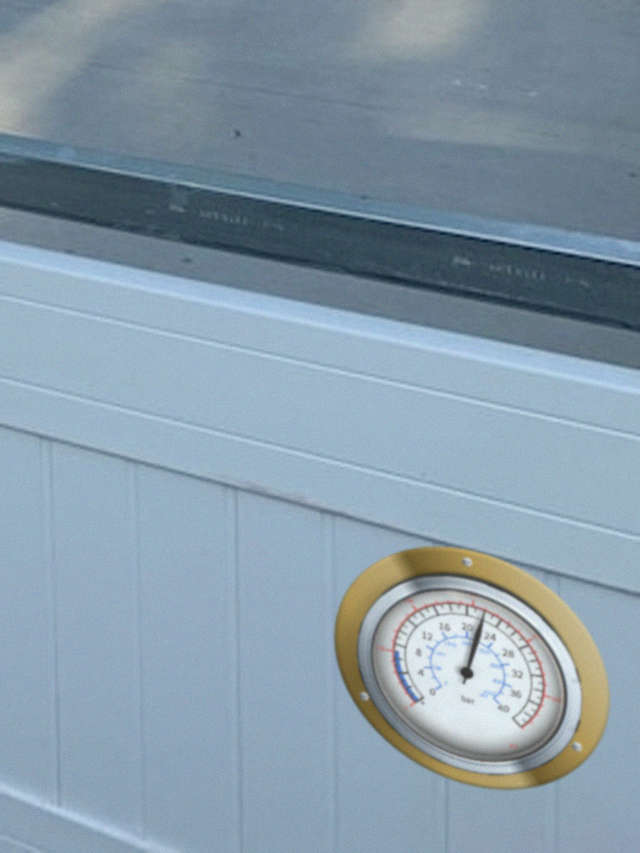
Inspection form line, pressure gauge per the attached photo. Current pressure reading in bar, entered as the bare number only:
22
